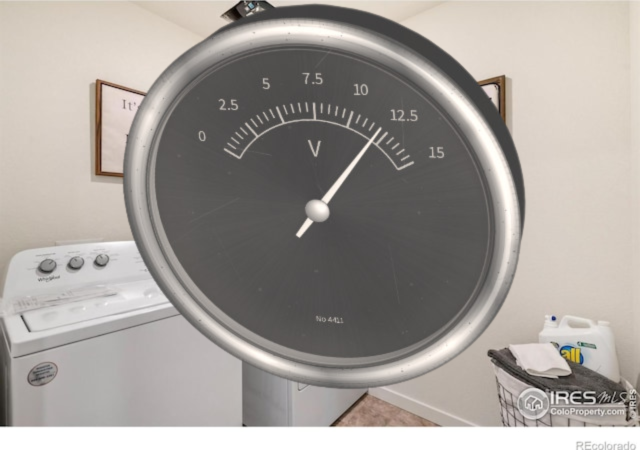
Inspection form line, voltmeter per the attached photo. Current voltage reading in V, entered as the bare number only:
12
